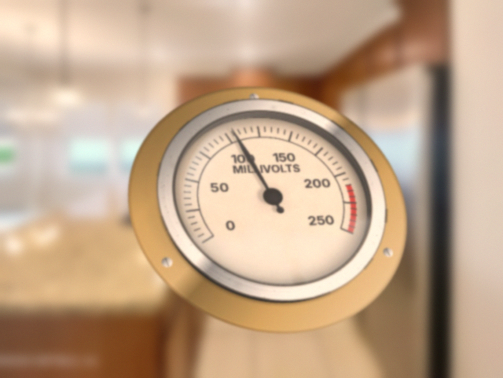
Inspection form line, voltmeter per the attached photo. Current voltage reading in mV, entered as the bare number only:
105
